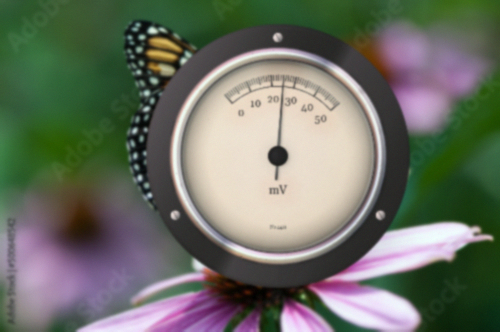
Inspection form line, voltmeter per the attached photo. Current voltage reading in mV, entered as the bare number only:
25
